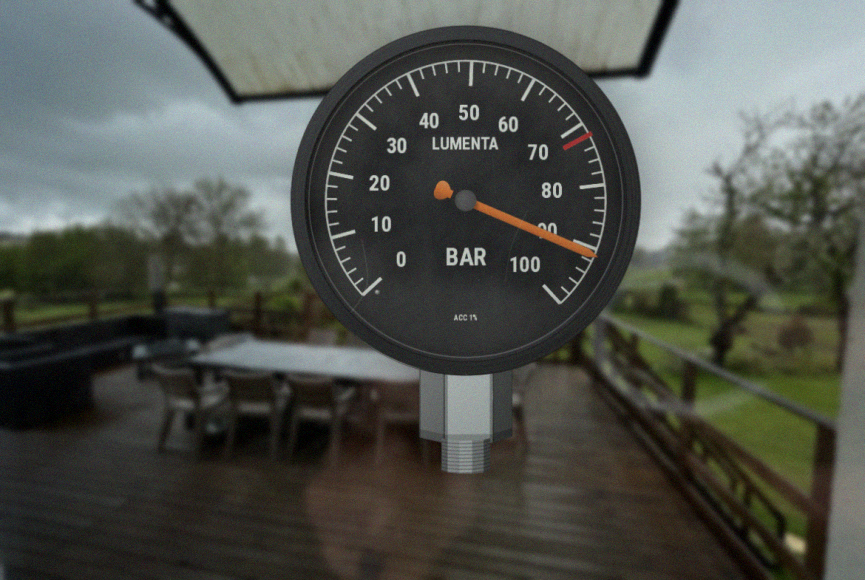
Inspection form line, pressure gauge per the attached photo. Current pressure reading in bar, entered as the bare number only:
91
